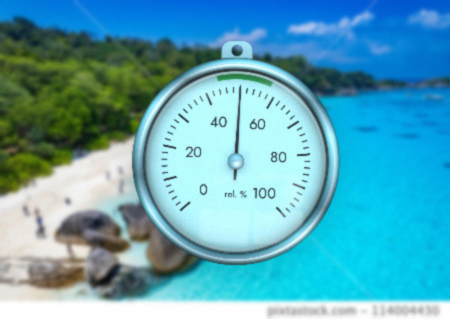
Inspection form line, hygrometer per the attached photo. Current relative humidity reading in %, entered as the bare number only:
50
